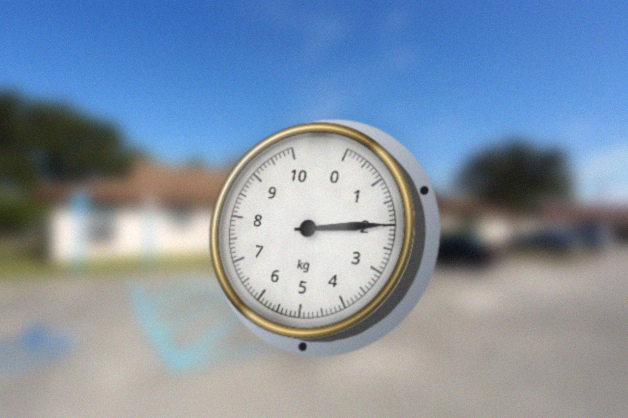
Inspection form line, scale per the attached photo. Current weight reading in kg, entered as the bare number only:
2
